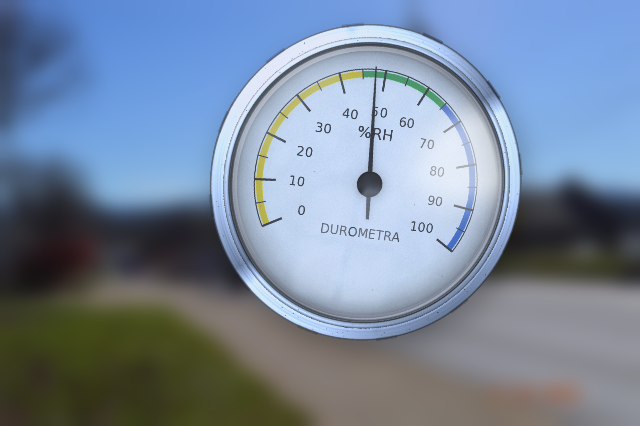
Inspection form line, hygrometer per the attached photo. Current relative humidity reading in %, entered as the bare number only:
47.5
